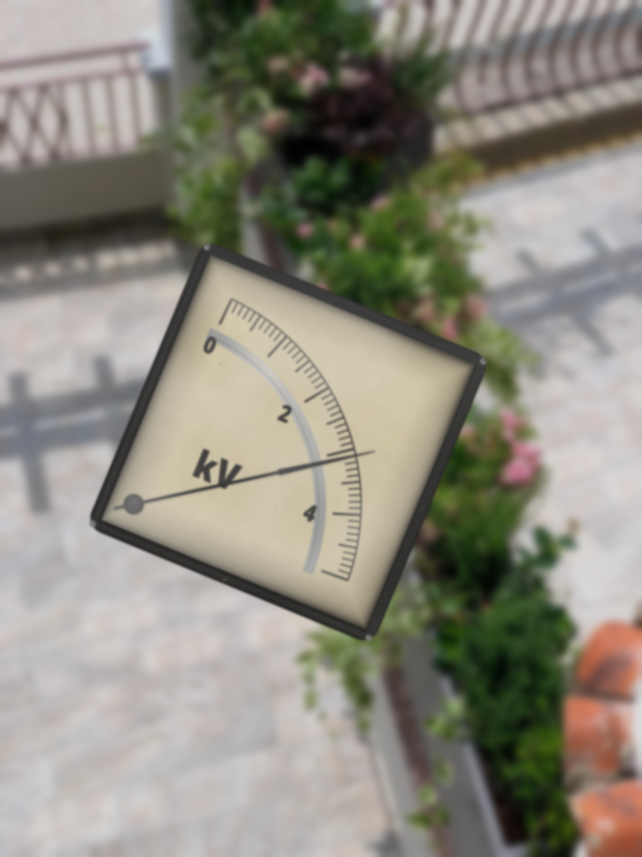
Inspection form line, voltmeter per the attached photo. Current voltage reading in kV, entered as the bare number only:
3.1
